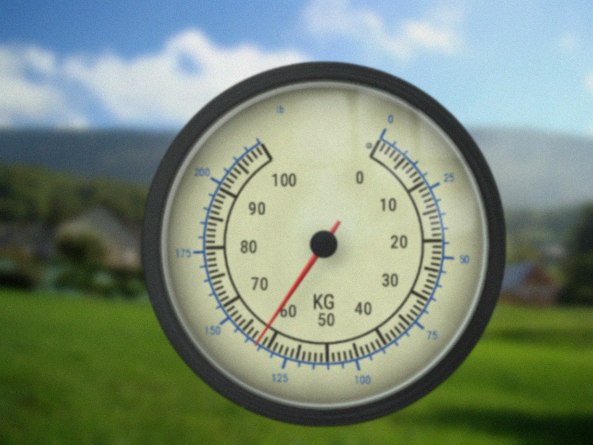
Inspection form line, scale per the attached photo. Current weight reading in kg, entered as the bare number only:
62
